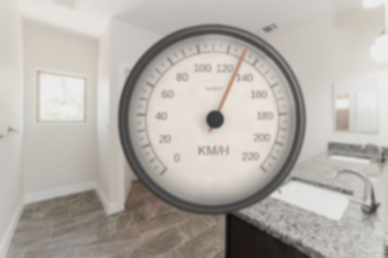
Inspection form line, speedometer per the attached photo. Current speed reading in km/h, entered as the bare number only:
130
